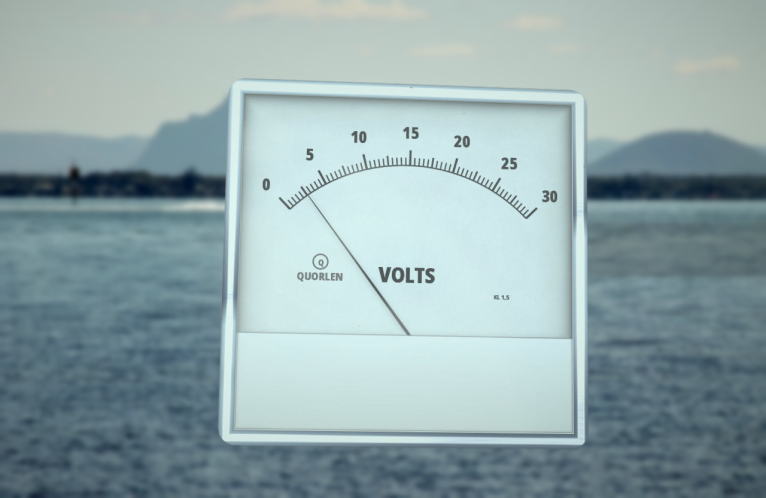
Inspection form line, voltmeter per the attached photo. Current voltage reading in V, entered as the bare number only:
2.5
